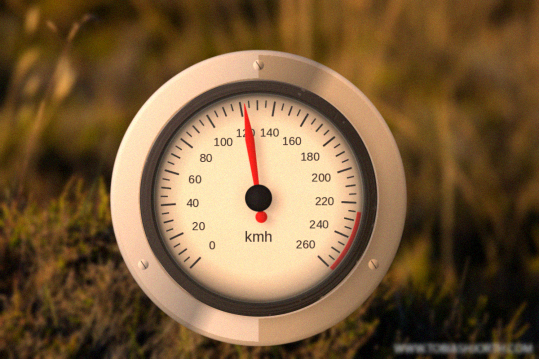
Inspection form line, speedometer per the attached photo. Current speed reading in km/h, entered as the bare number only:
122.5
